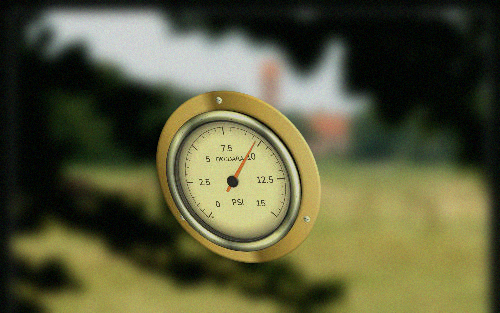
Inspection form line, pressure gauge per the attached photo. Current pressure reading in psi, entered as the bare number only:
9.75
